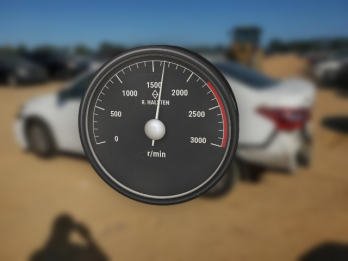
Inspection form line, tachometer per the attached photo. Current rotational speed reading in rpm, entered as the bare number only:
1650
